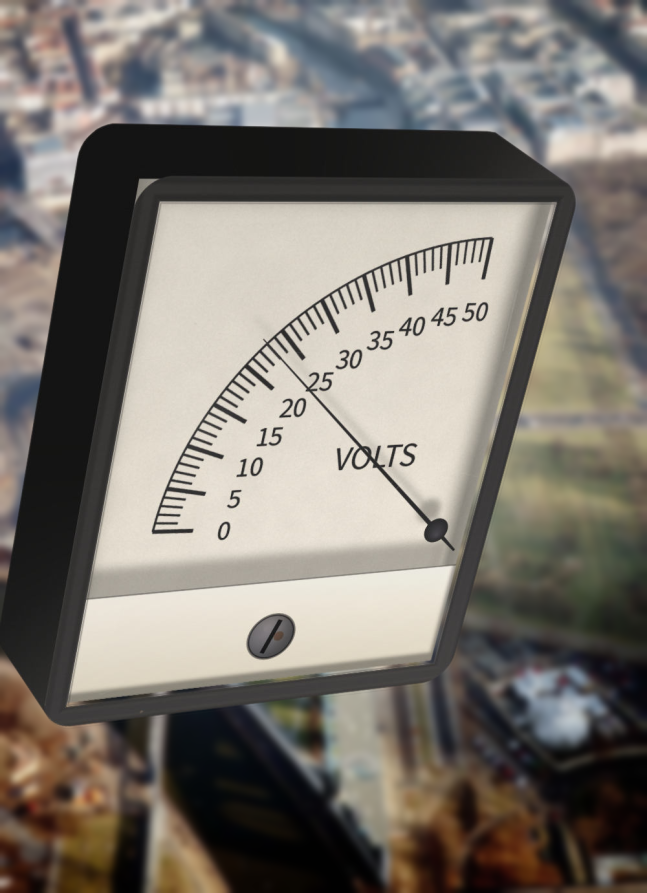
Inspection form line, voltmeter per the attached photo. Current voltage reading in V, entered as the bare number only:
23
